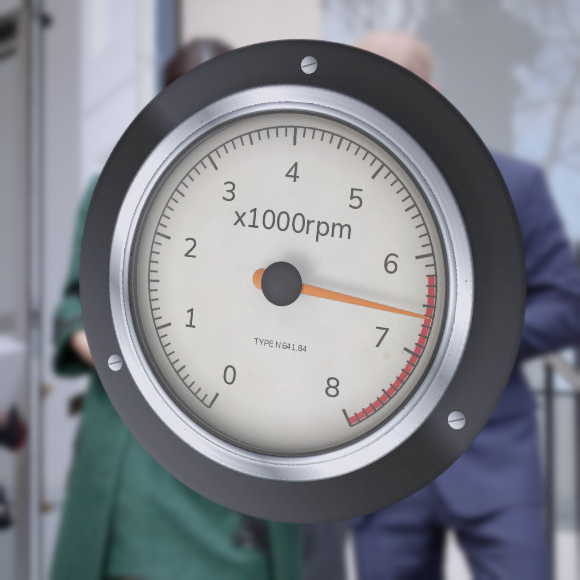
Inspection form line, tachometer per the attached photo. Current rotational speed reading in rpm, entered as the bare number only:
6600
